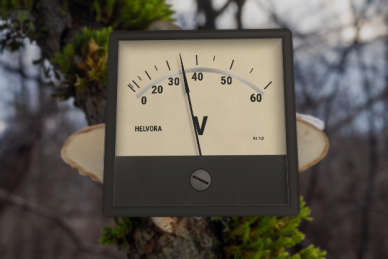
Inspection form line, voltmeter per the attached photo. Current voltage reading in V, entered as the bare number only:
35
